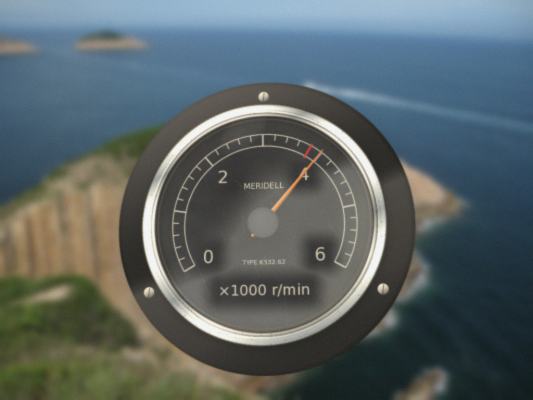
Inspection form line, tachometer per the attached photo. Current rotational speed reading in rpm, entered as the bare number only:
4000
